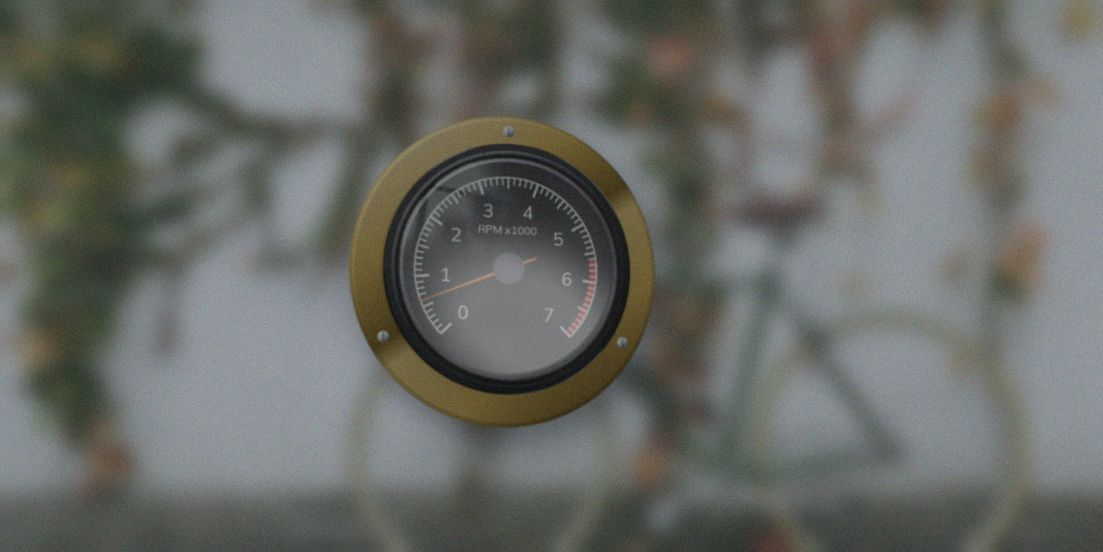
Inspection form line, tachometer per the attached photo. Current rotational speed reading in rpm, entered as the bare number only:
600
